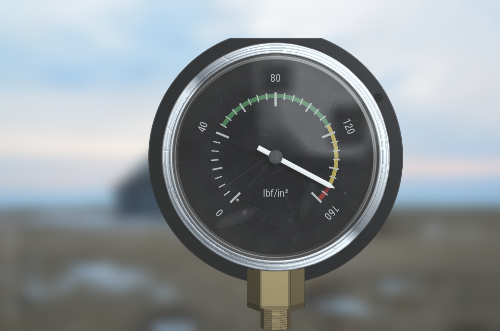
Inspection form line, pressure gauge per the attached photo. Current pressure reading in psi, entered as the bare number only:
150
